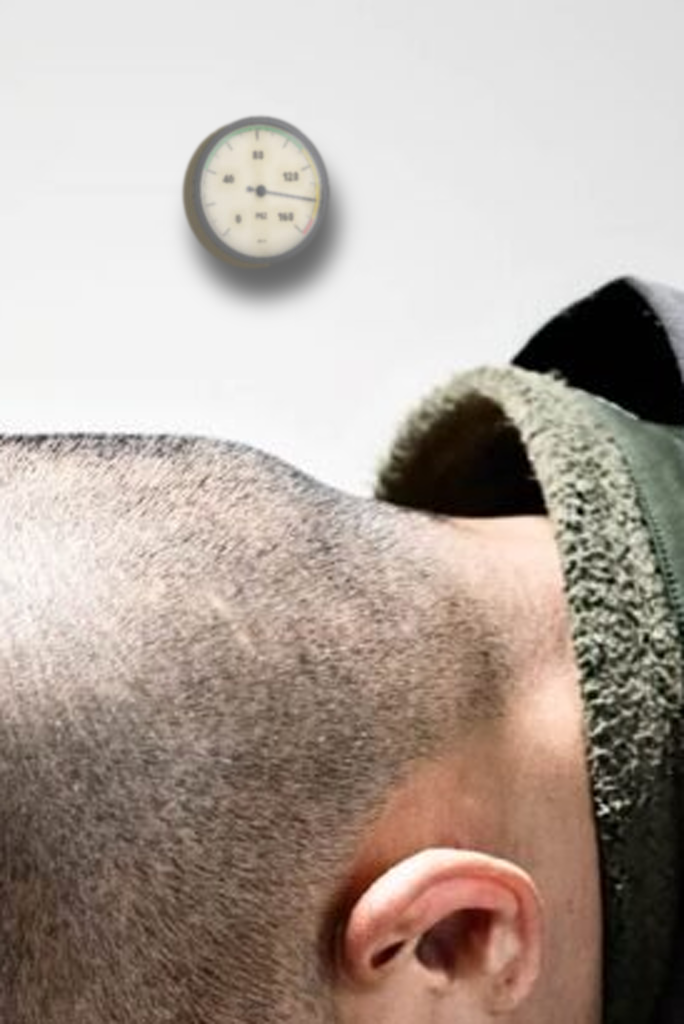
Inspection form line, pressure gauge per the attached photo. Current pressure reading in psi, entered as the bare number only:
140
